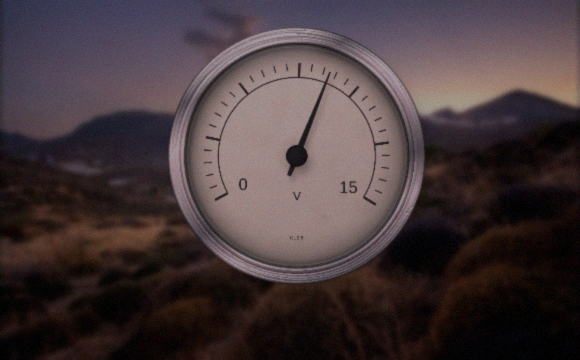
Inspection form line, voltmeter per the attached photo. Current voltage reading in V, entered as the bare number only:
8.75
